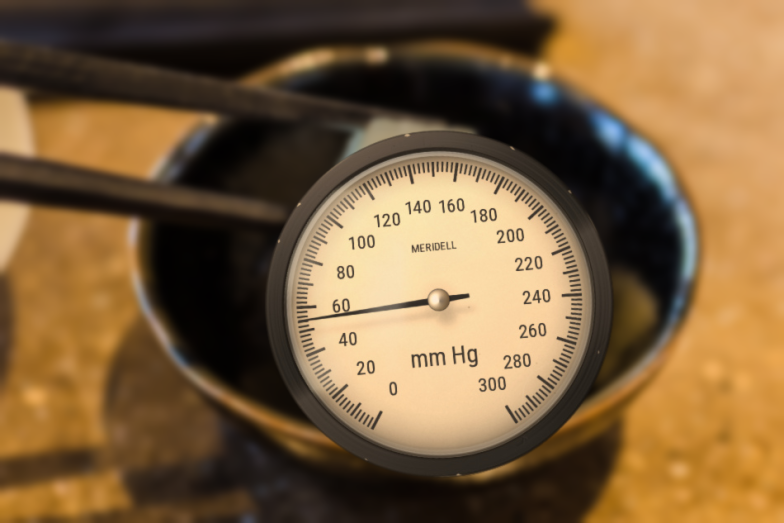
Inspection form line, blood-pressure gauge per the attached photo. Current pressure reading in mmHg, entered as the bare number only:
54
